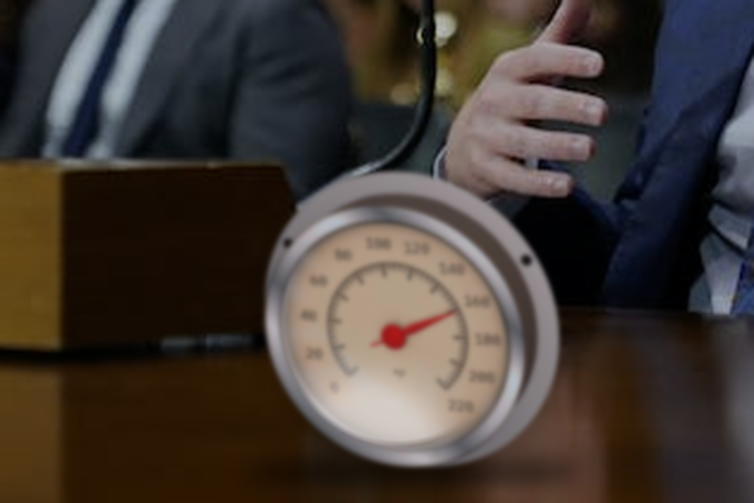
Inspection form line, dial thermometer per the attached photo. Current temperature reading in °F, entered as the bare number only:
160
